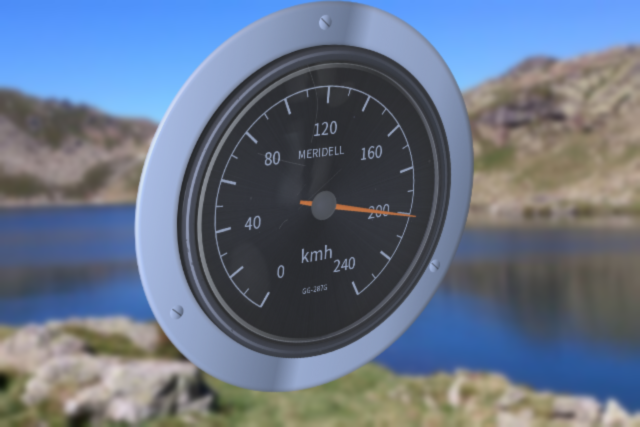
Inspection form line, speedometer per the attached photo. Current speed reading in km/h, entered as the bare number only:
200
